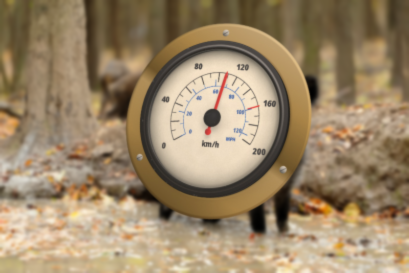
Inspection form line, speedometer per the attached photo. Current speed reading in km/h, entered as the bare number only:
110
